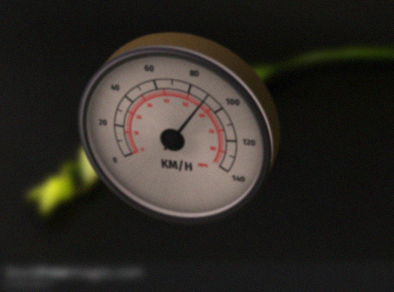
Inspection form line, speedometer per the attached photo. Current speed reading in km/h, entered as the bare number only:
90
